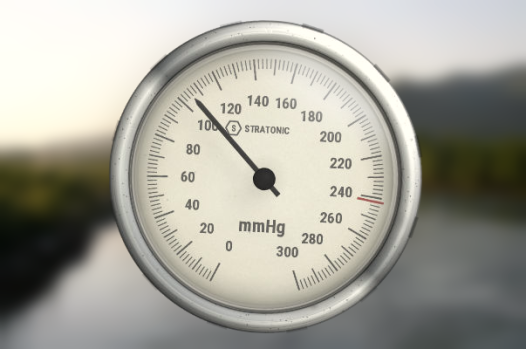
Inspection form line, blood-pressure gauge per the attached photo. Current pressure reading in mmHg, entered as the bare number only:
106
